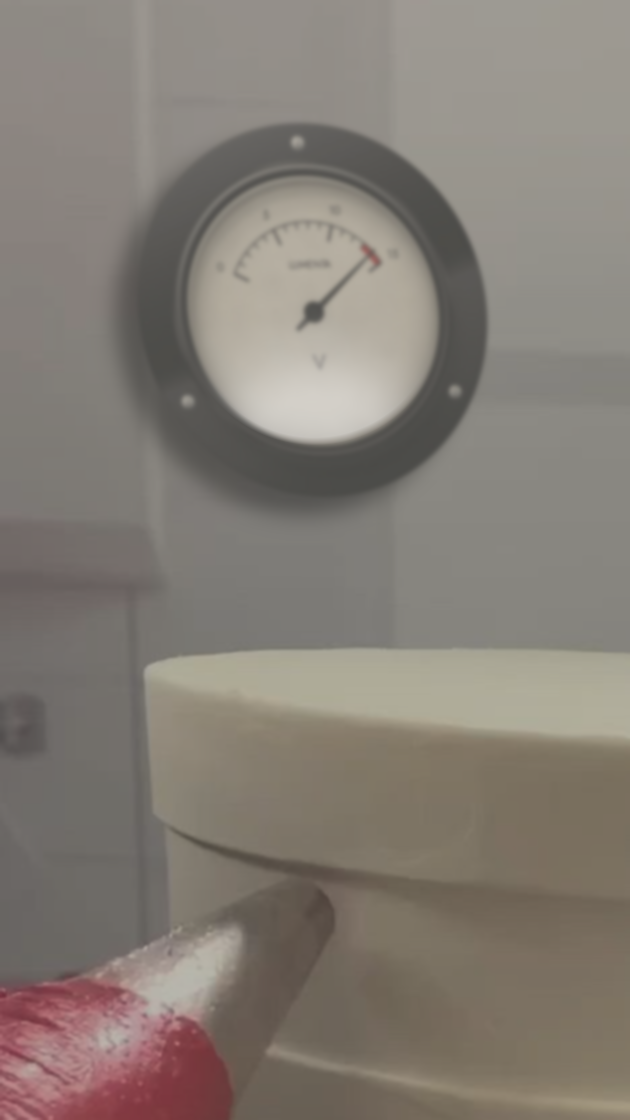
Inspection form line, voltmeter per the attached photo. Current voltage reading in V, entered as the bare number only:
14
